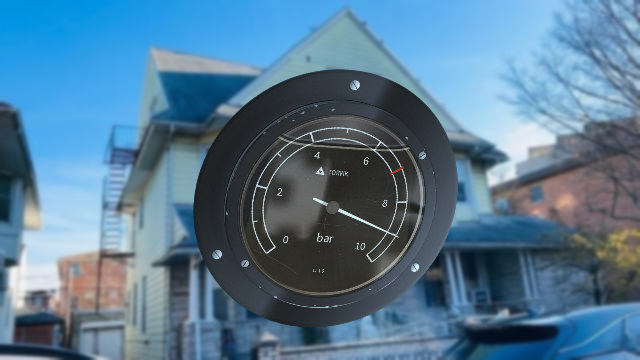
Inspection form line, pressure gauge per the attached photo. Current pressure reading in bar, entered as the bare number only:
9
